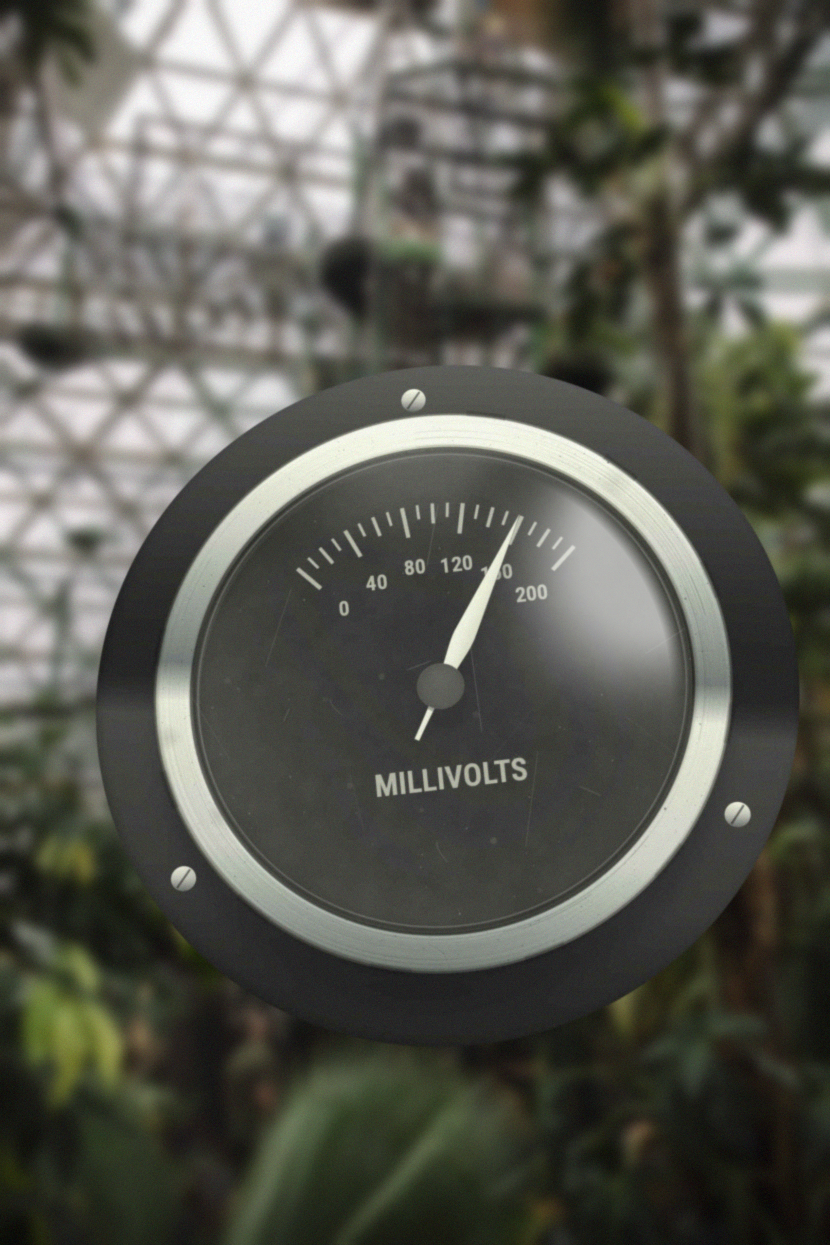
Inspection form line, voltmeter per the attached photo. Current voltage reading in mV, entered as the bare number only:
160
